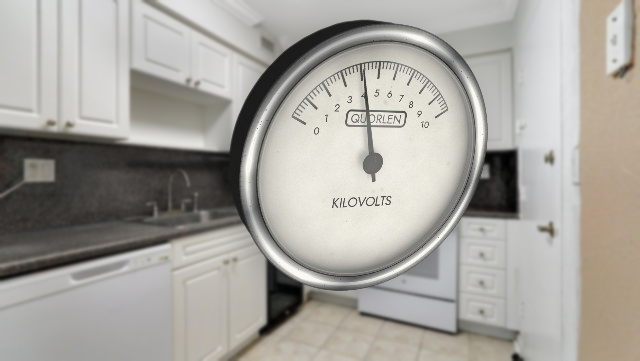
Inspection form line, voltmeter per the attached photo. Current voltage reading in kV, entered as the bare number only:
4
